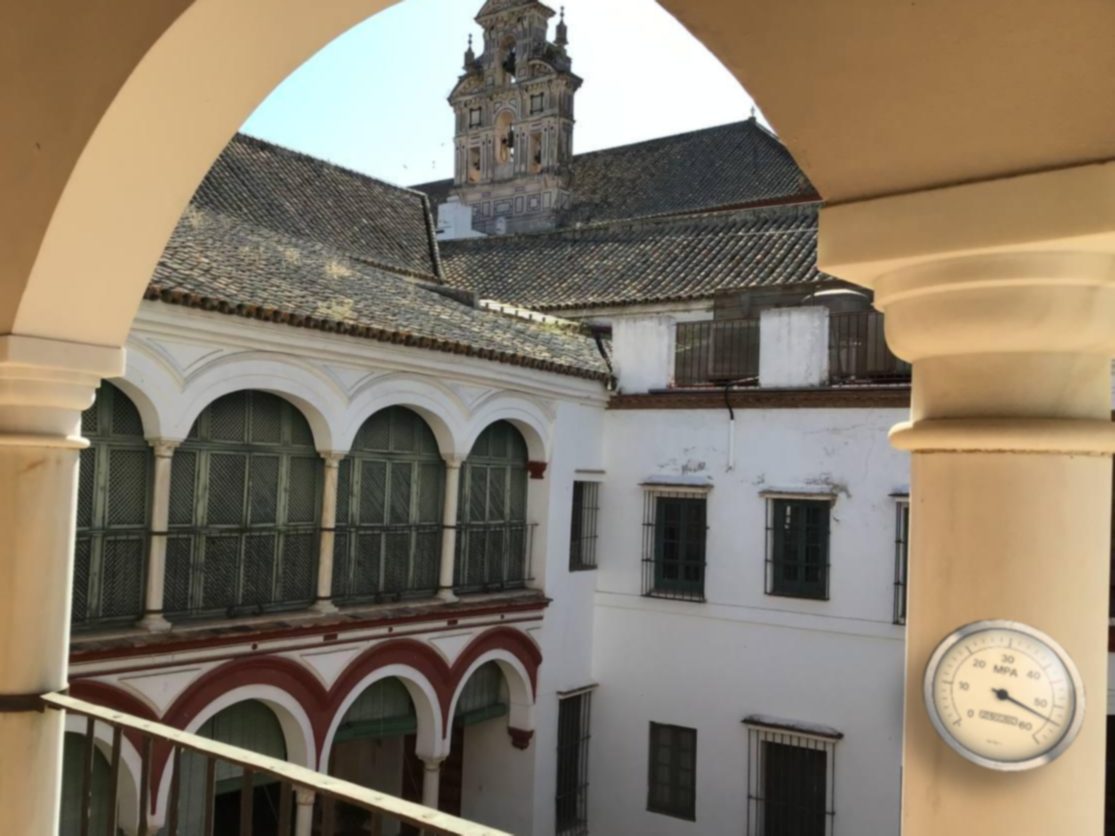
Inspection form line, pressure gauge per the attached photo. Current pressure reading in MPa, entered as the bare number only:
54
